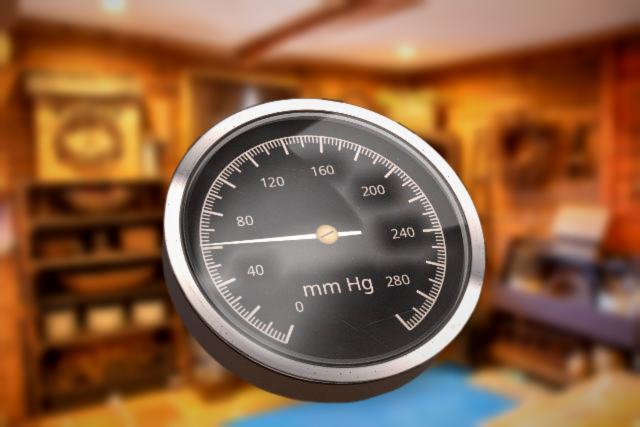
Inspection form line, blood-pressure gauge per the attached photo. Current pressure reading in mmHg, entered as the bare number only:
60
